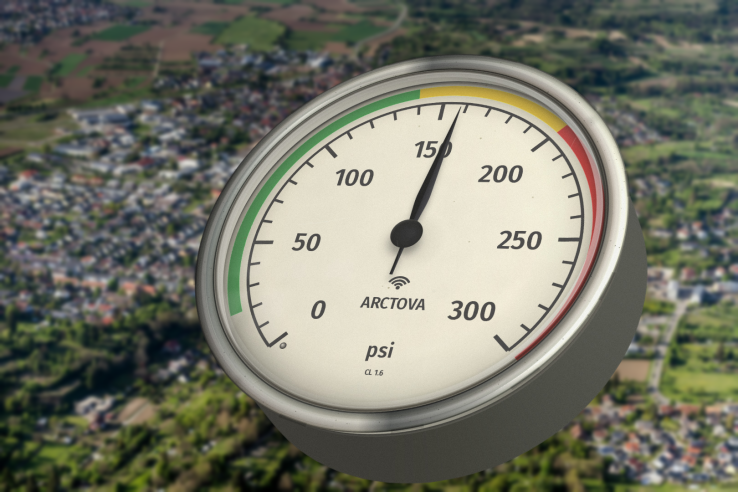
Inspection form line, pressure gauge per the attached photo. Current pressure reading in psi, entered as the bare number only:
160
